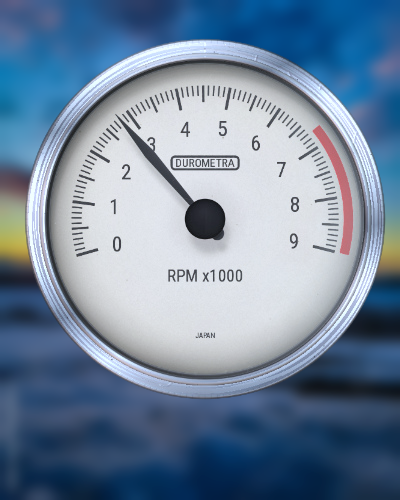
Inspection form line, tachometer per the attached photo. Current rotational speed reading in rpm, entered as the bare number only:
2800
